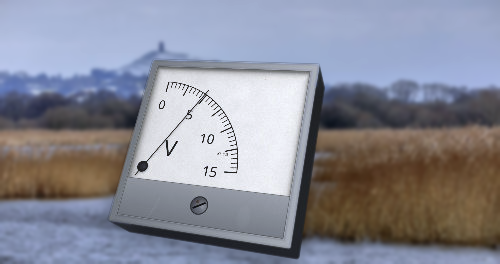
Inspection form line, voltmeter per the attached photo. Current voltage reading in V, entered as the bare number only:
5
